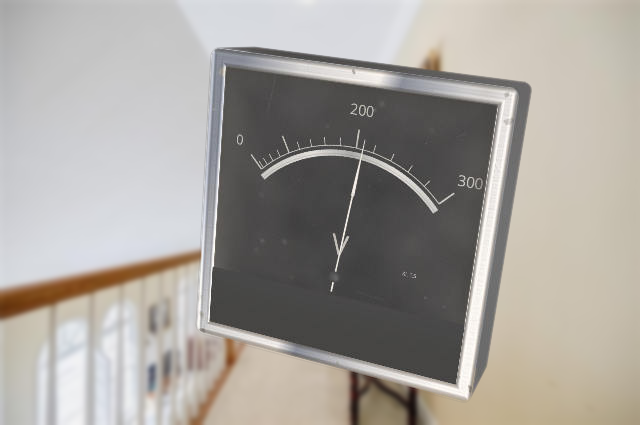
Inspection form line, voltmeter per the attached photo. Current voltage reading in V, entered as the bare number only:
210
